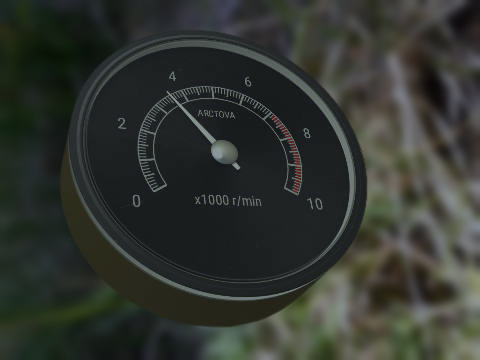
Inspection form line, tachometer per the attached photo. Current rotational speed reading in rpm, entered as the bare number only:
3500
